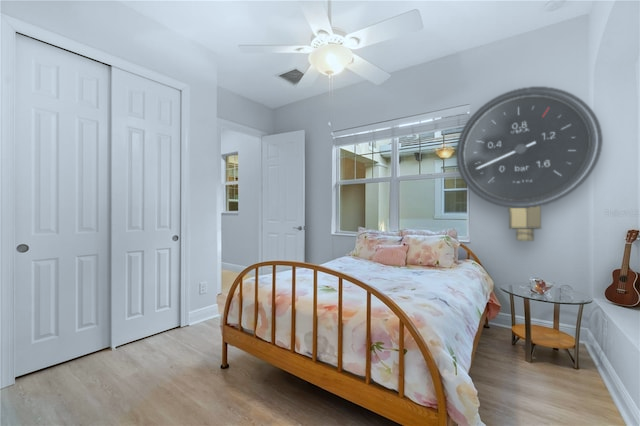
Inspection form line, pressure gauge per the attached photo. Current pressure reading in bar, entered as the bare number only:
0.15
